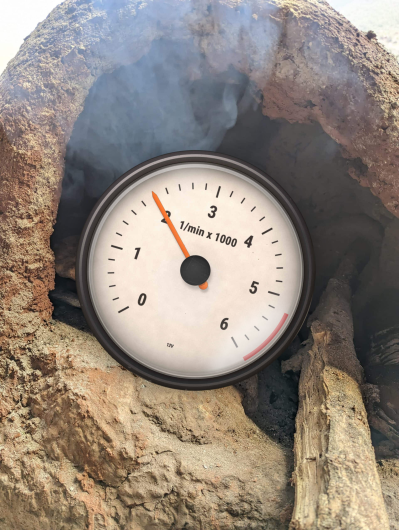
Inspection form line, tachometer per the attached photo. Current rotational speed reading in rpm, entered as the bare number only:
2000
